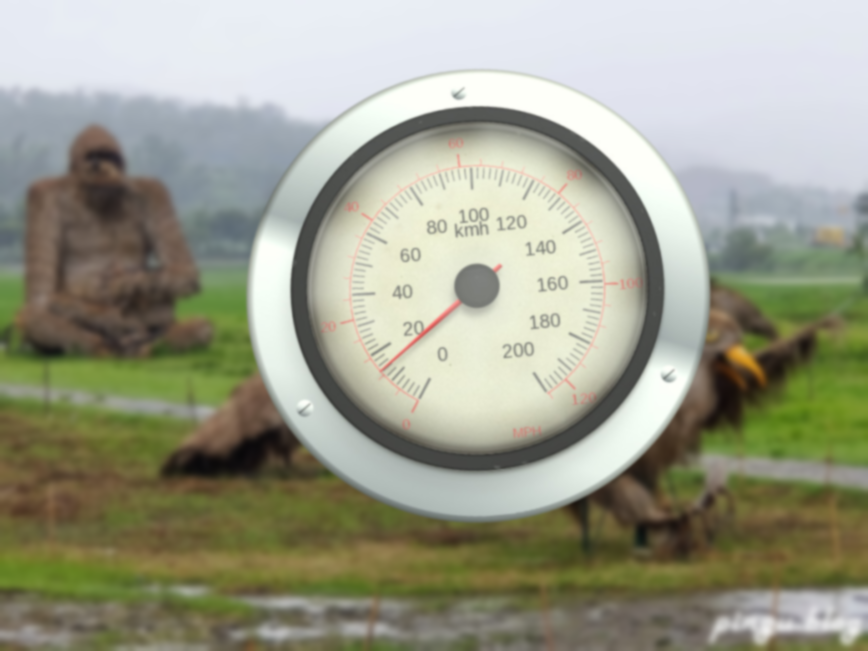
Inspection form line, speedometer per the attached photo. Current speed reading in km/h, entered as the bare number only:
14
